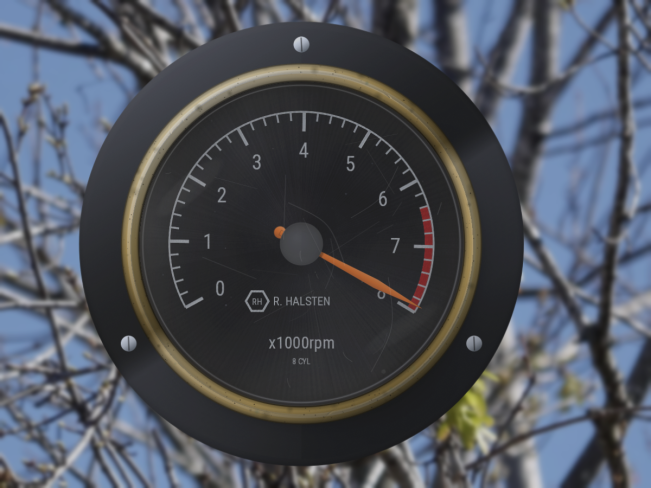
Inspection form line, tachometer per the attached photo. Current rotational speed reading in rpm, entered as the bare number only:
7900
